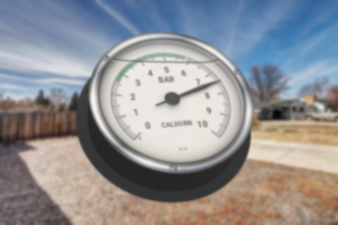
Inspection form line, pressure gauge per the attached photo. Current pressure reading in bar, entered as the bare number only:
7.5
